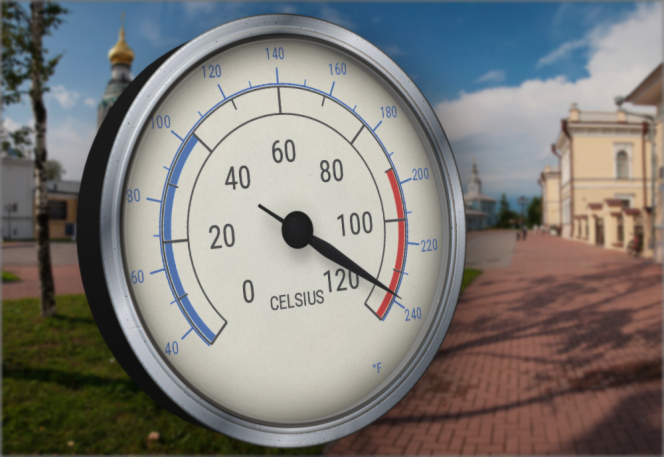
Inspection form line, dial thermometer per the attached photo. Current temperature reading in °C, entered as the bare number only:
115
